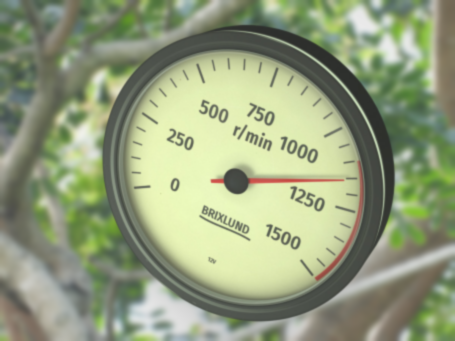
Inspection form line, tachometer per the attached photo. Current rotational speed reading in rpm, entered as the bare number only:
1150
